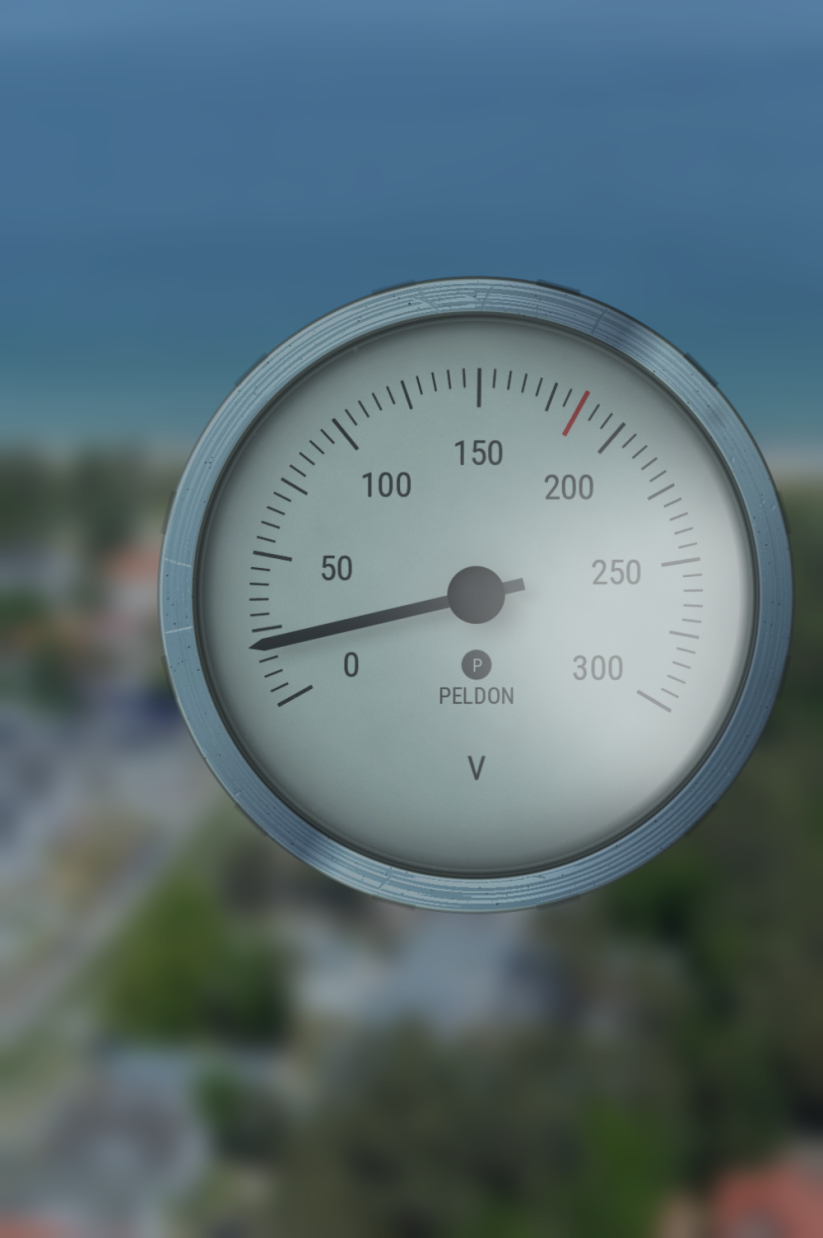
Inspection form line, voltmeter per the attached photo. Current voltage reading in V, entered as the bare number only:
20
